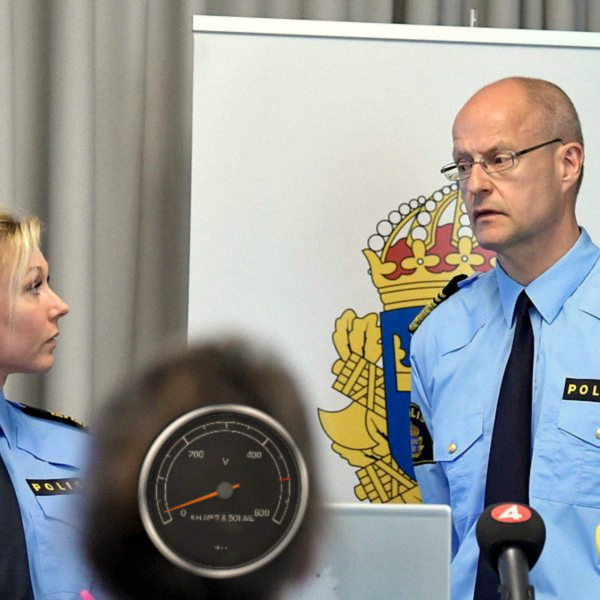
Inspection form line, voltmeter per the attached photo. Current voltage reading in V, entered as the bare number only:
25
